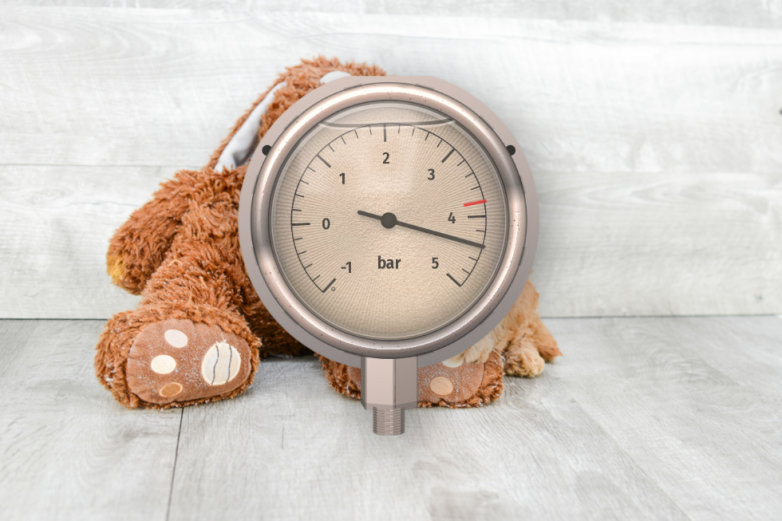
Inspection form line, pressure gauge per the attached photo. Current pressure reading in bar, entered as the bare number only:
4.4
